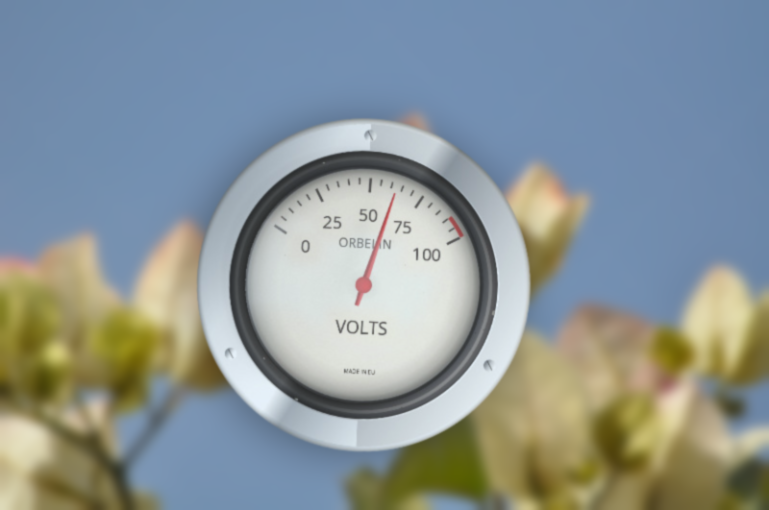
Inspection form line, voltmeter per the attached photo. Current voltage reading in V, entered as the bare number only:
62.5
